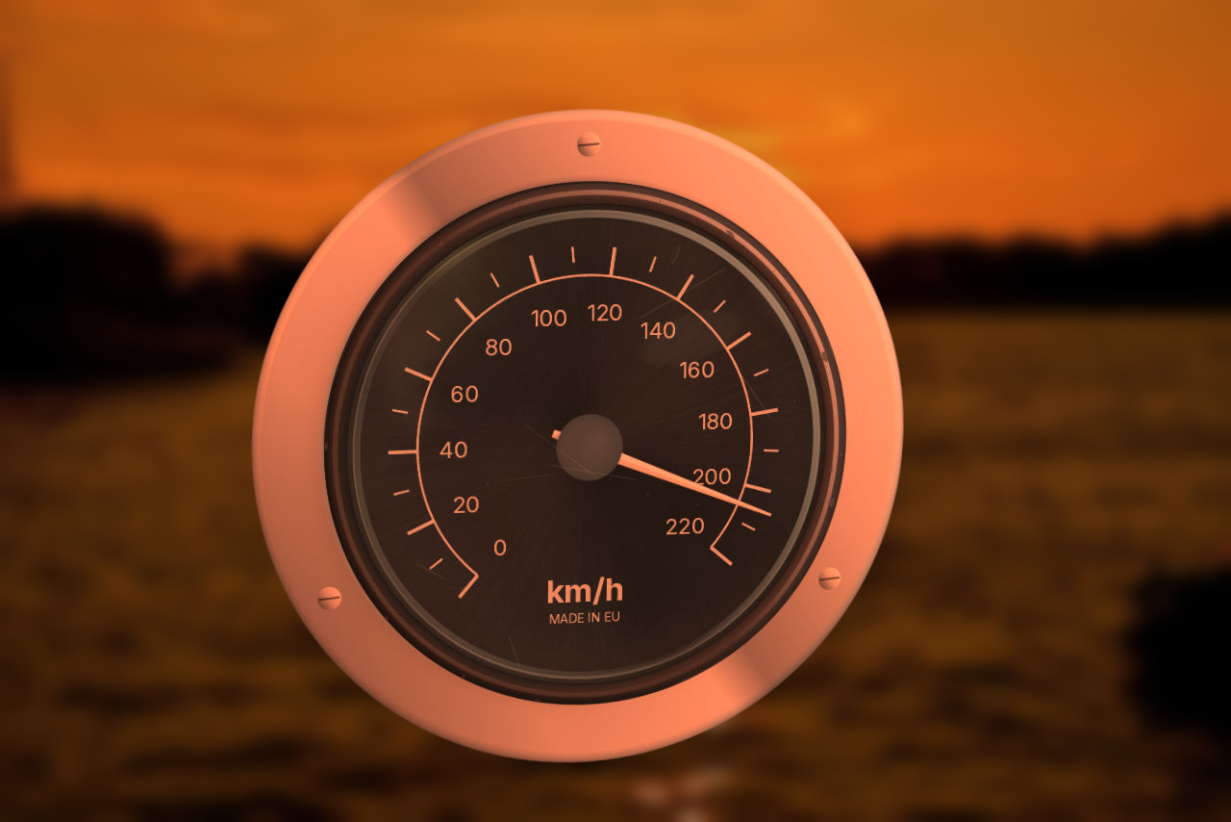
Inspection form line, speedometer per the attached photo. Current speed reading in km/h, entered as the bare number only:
205
